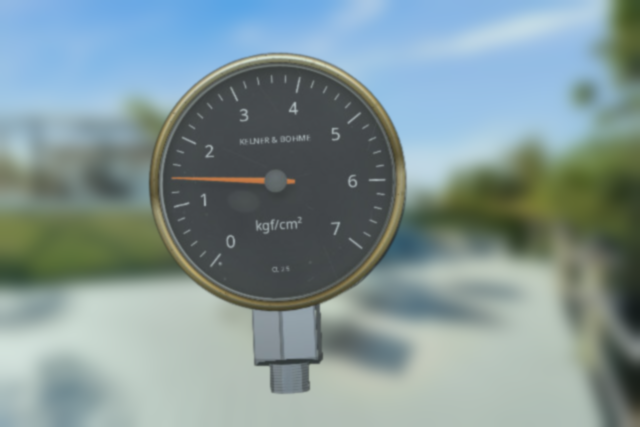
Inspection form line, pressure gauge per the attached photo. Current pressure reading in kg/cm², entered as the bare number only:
1.4
